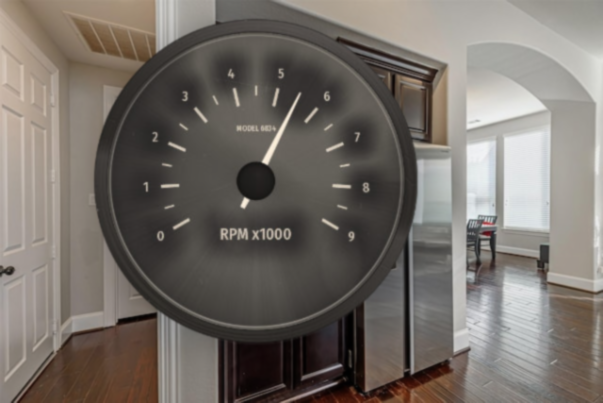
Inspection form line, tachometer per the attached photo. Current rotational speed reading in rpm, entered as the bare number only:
5500
